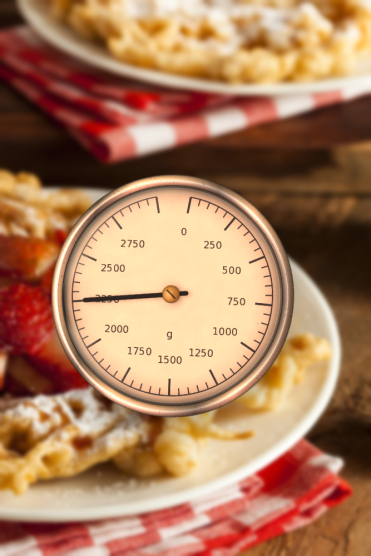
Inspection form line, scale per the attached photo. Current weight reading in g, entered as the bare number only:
2250
